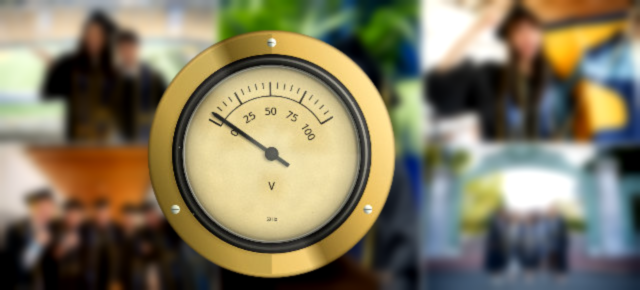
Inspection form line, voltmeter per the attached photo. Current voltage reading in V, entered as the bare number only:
5
